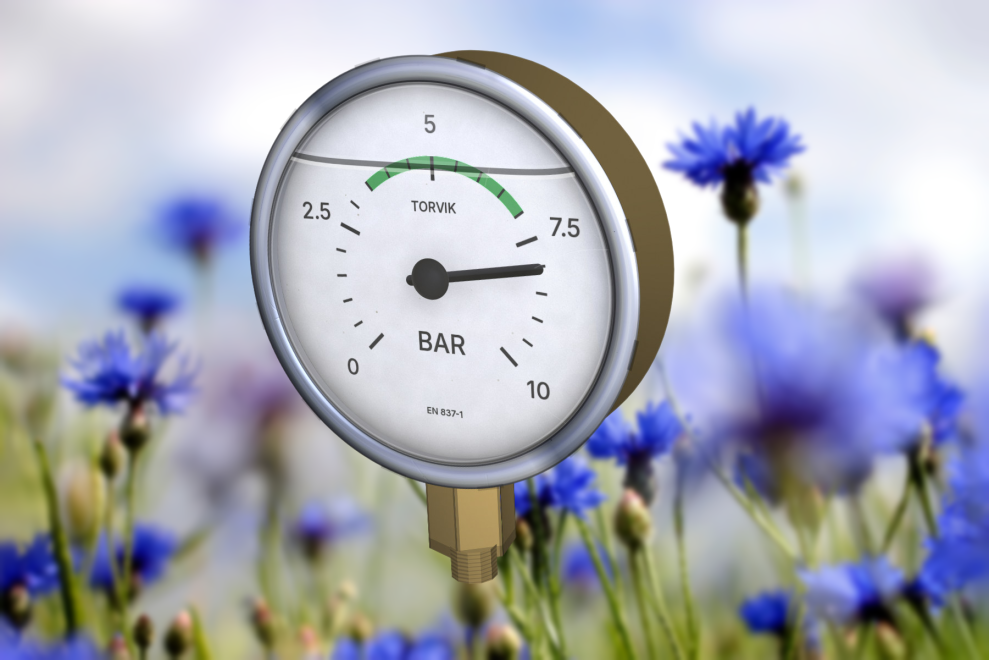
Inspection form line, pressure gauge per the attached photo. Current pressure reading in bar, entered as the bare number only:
8
